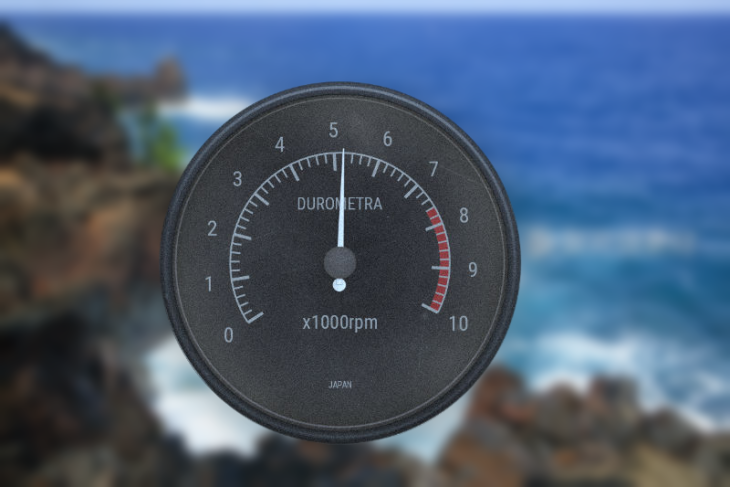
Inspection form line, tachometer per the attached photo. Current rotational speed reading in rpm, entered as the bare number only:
5200
